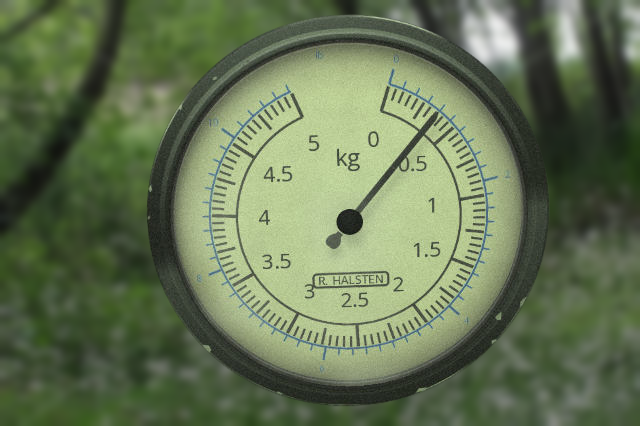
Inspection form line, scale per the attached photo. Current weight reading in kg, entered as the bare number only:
0.35
